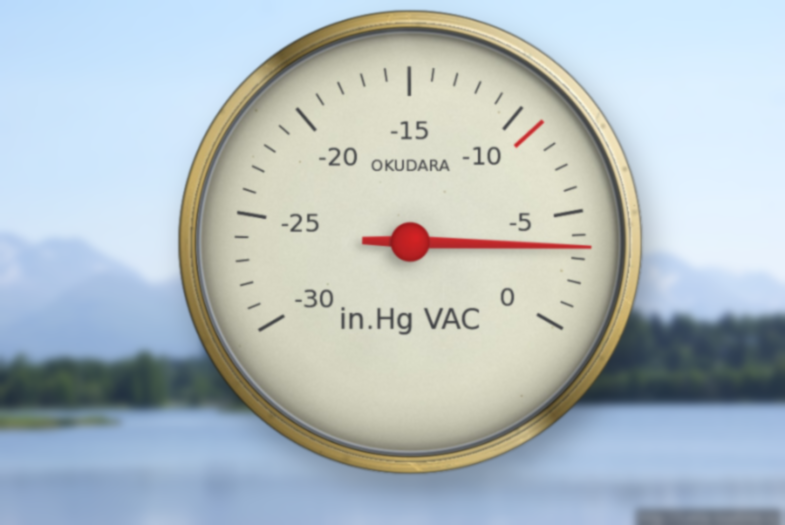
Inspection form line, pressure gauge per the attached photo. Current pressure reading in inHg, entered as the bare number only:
-3.5
